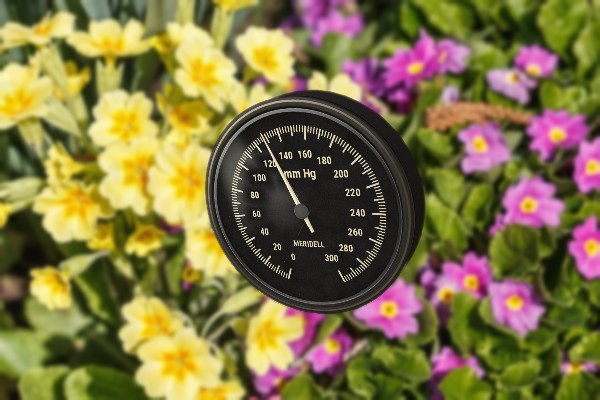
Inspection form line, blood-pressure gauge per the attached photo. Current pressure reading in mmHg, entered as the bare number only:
130
